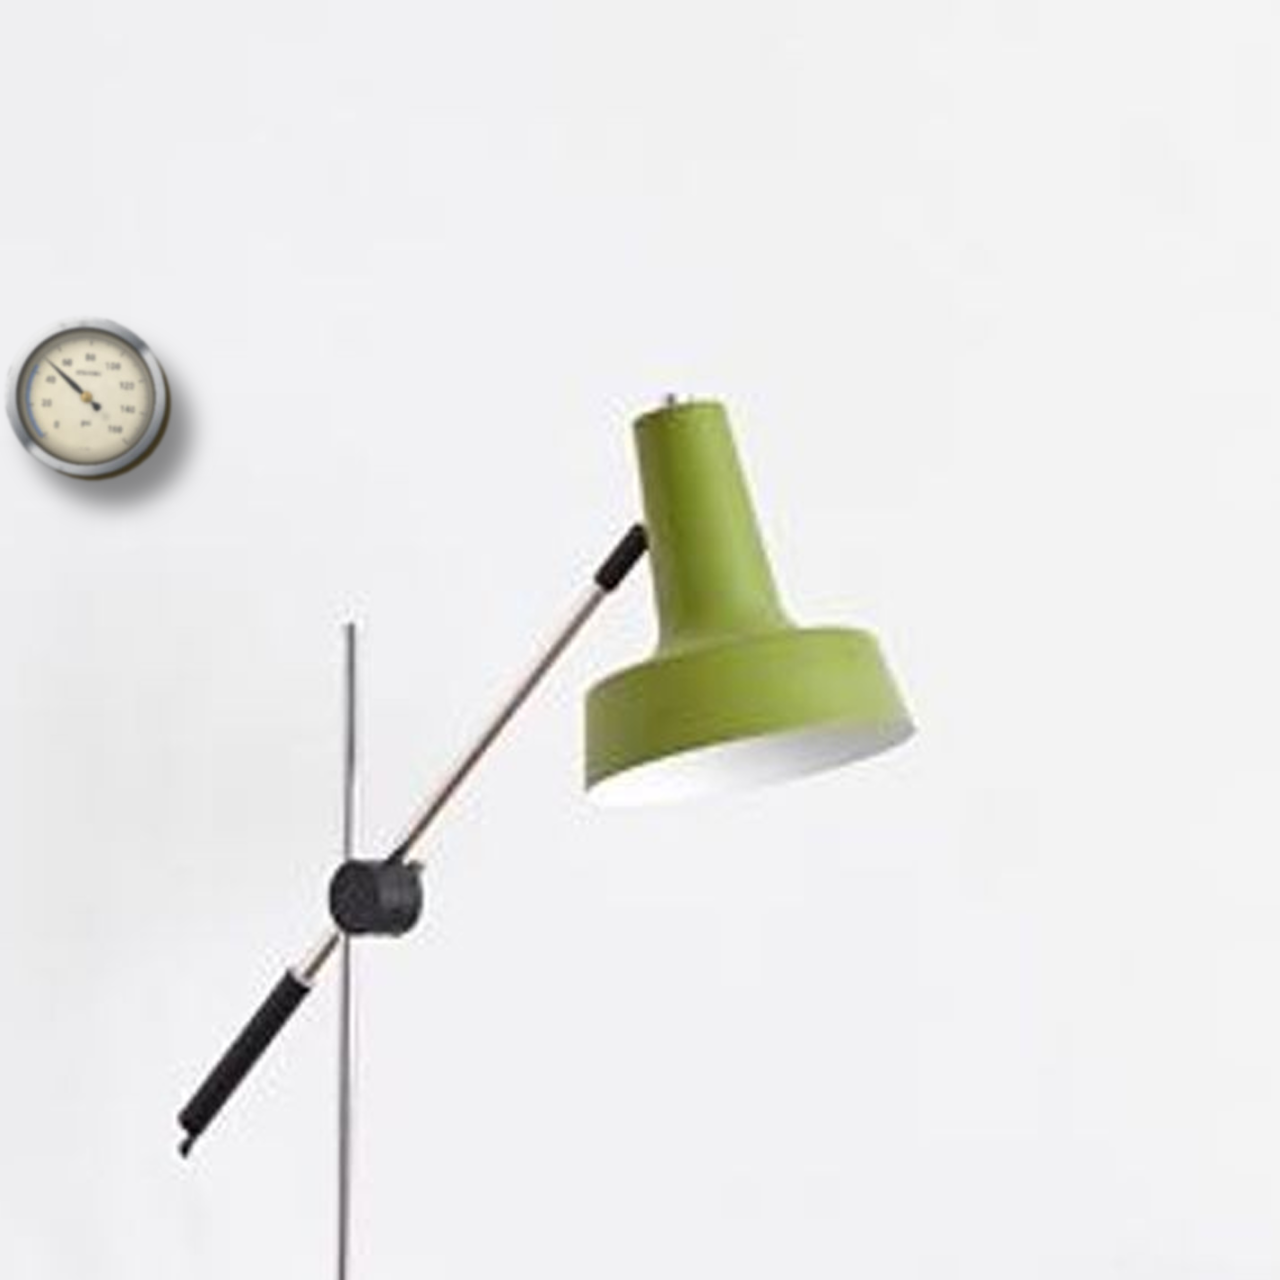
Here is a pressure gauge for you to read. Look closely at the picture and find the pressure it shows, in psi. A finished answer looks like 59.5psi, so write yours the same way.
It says 50psi
